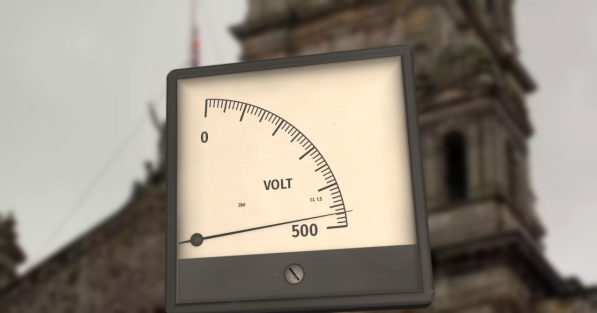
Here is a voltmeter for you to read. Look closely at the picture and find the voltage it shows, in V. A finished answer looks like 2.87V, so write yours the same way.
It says 470V
